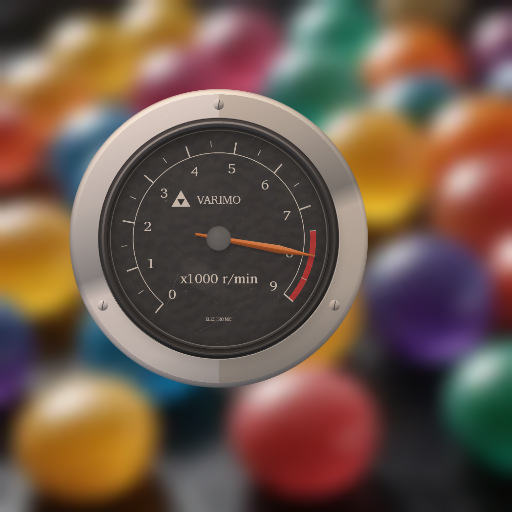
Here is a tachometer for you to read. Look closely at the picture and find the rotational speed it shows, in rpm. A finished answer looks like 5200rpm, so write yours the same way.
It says 8000rpm
